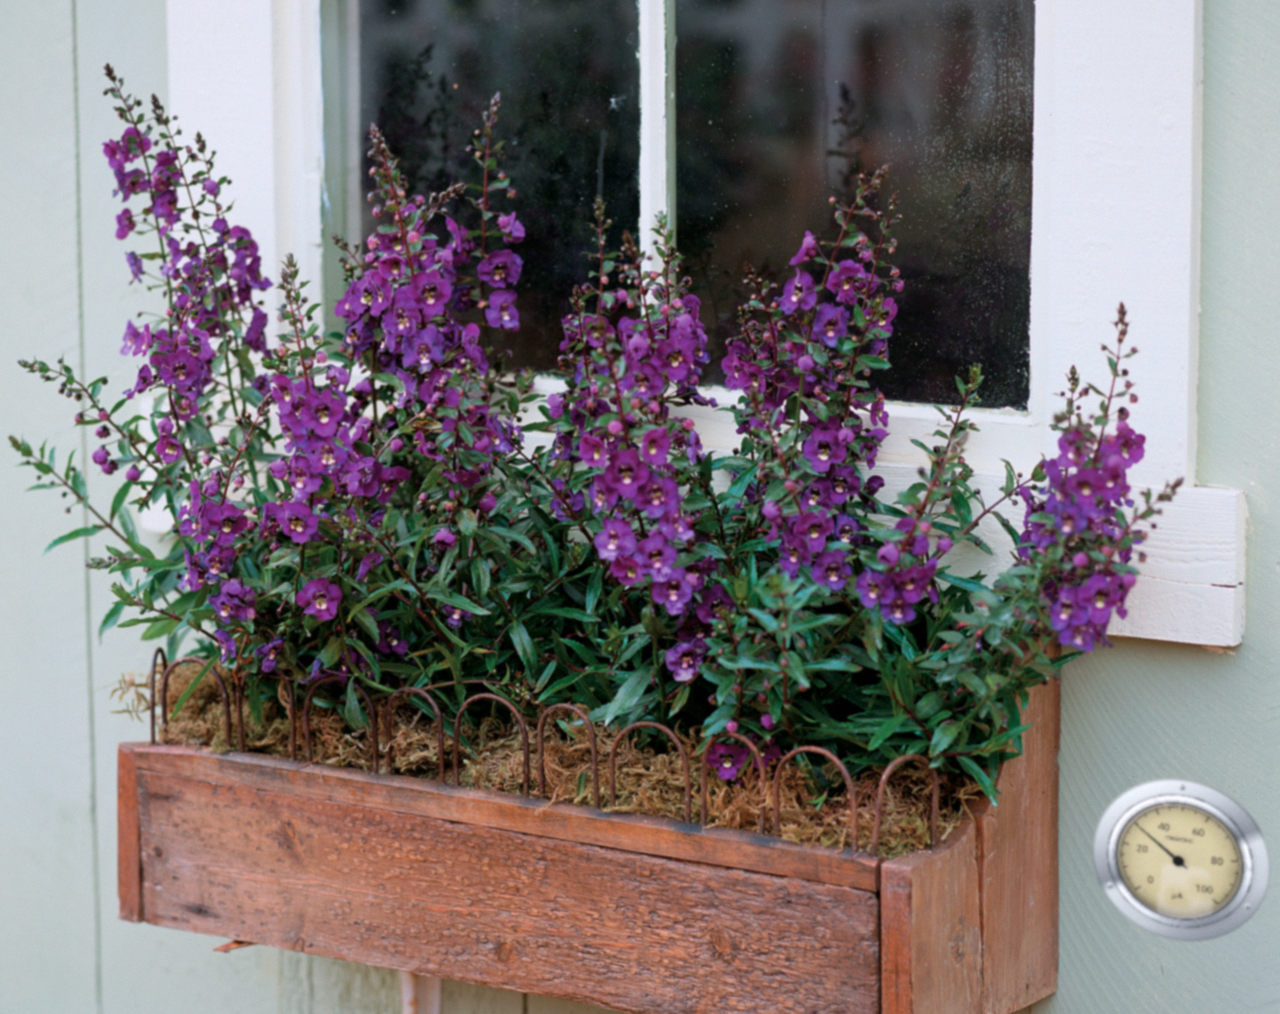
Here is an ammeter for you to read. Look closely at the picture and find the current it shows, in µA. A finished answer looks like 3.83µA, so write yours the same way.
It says 30µA
